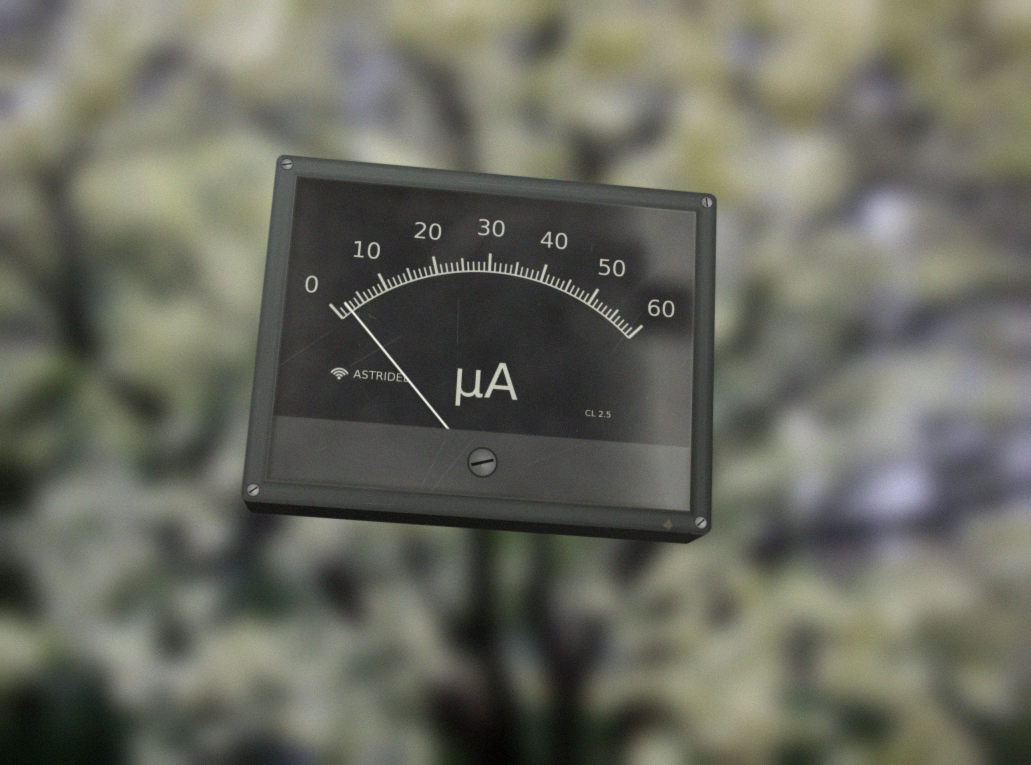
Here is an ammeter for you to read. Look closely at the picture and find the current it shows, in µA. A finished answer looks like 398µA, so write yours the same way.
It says 2µA
